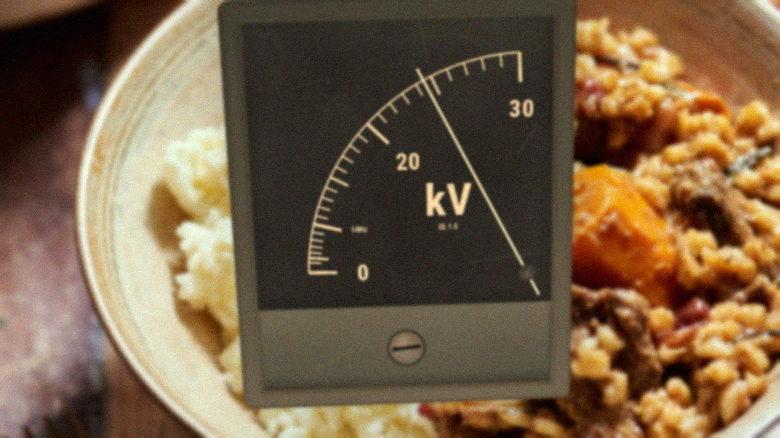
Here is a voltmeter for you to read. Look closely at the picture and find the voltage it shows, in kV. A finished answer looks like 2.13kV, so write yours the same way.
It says 24.5kV
